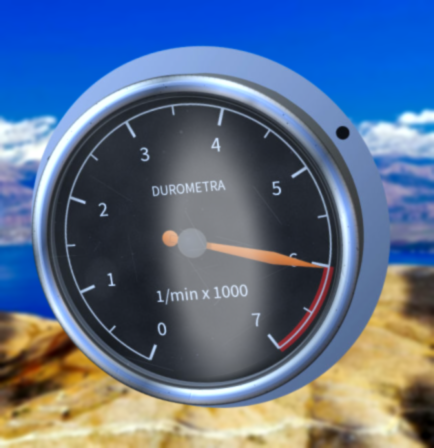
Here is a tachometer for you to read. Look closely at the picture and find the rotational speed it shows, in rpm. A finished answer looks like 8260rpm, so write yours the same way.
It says 6000rpm
